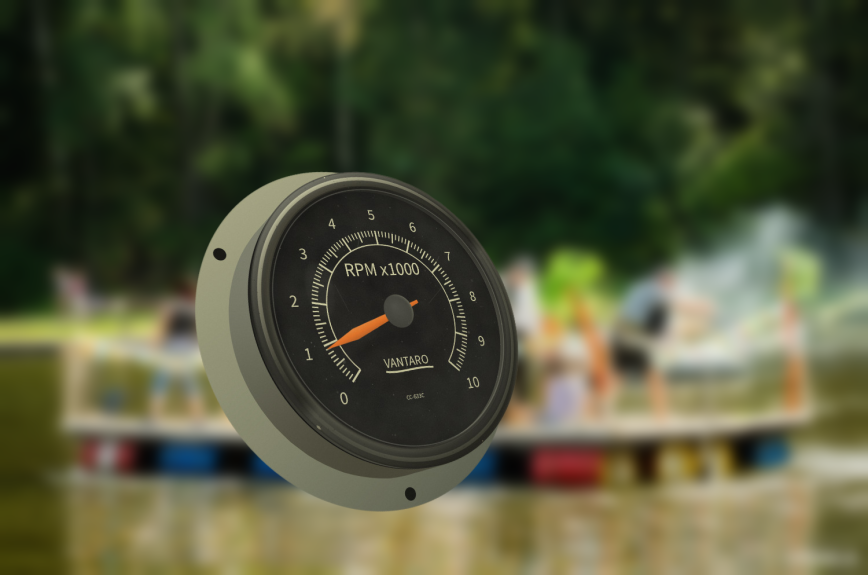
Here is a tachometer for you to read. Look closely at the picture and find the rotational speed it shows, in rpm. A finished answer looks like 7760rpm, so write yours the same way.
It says 900rpm
